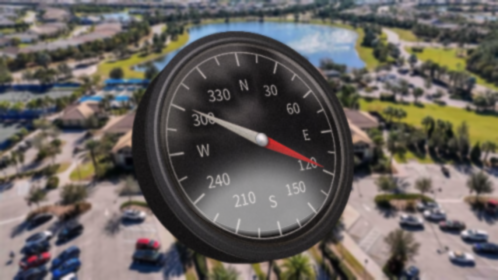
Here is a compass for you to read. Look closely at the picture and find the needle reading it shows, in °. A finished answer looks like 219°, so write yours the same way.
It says 120°
